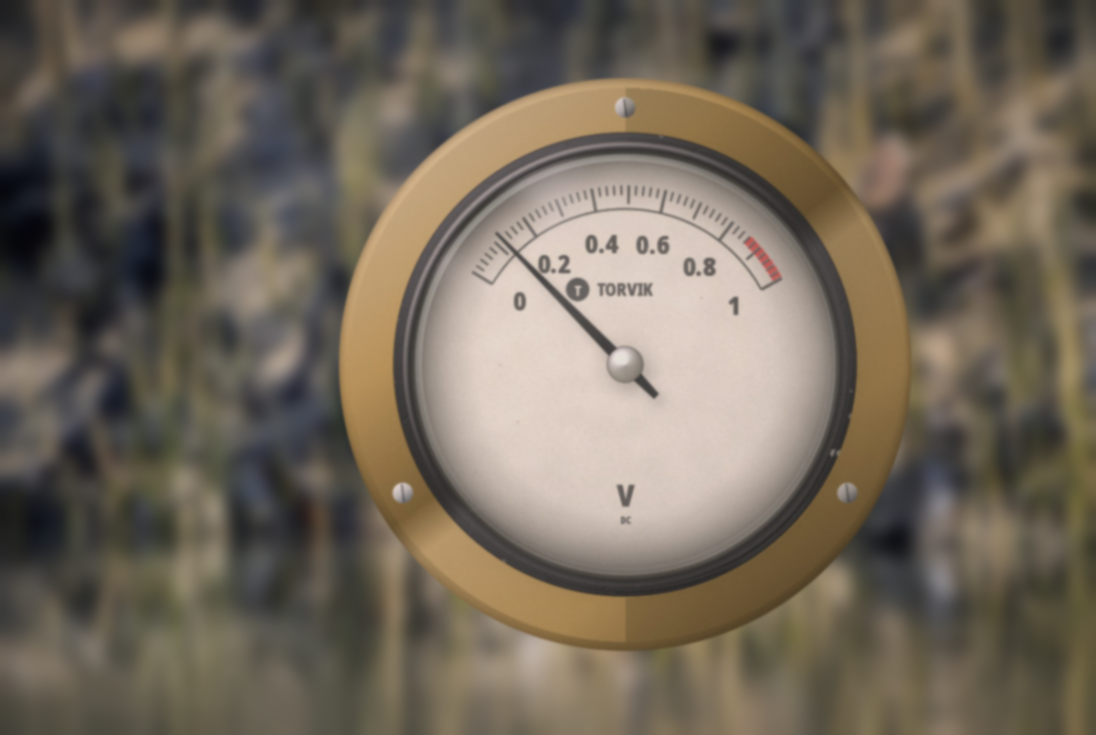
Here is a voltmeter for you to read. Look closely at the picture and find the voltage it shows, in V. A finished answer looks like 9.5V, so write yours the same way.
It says 0.12V
